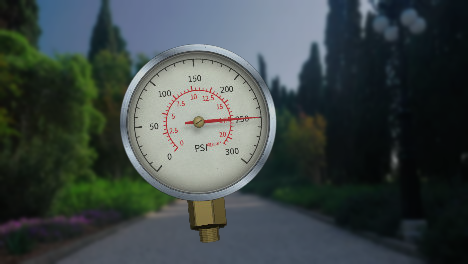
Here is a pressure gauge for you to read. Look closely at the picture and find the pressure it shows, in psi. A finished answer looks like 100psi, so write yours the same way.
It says 250psi
